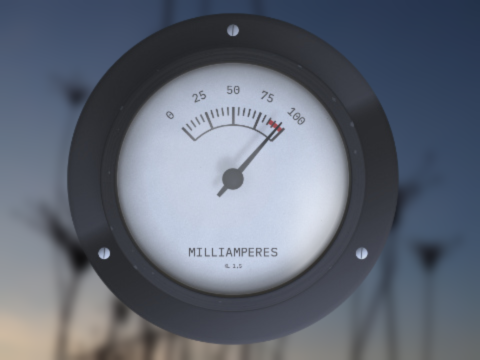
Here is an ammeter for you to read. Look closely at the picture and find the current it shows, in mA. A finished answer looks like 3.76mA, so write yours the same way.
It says 95mA
